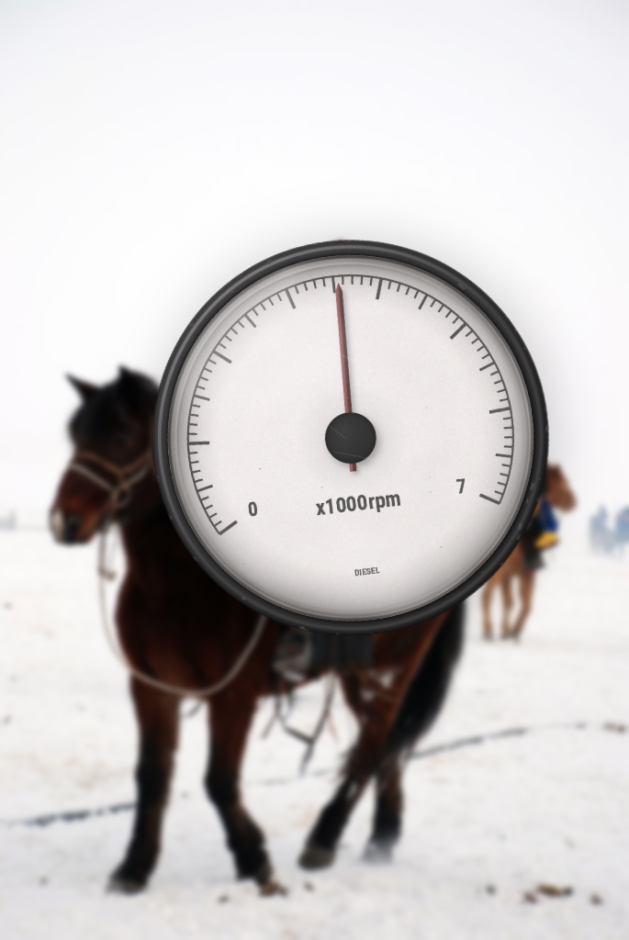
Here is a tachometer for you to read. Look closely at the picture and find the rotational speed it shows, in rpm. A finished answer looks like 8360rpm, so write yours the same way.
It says 3550rpm
